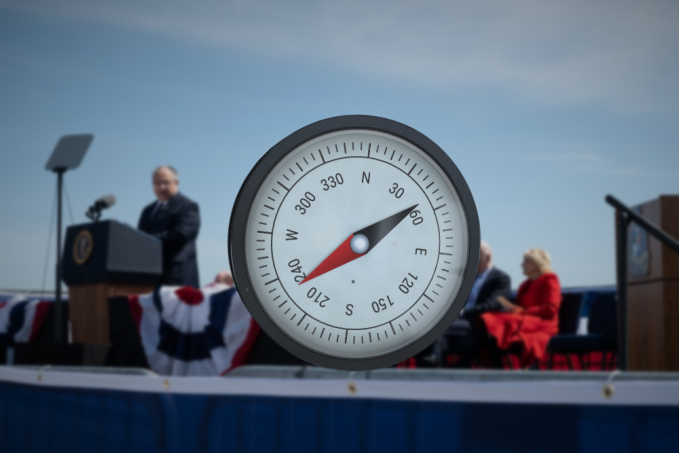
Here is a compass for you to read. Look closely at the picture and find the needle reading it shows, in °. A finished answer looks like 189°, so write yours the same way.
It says 230°
